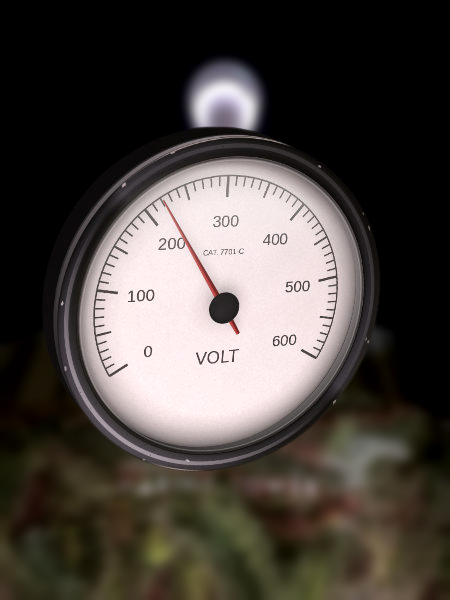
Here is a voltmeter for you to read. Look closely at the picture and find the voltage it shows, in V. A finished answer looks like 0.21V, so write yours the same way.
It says 220V
